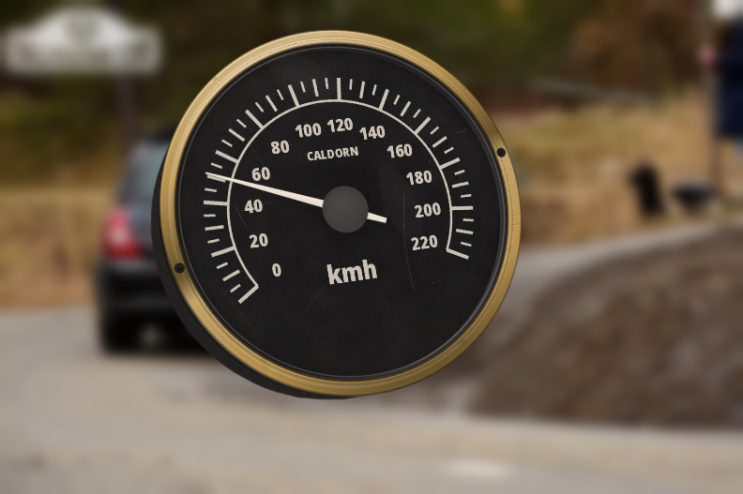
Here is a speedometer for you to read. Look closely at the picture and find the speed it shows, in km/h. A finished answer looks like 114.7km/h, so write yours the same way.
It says 50km/h
